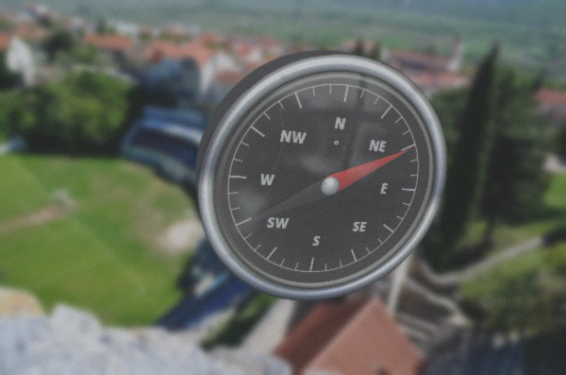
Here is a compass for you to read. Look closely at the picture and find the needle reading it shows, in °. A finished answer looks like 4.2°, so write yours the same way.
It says 60°
